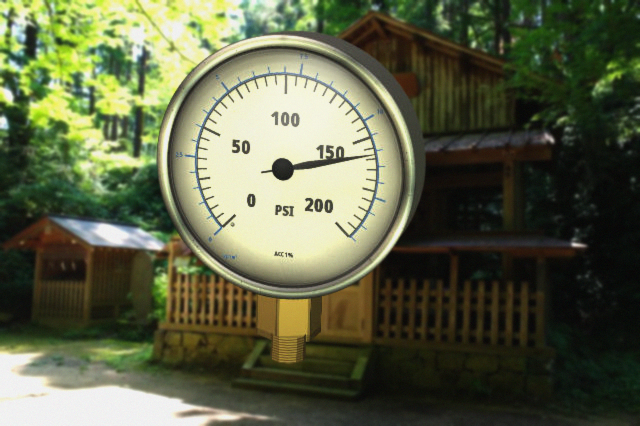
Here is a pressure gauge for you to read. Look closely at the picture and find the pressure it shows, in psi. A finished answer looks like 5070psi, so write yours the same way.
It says 157.5psi
